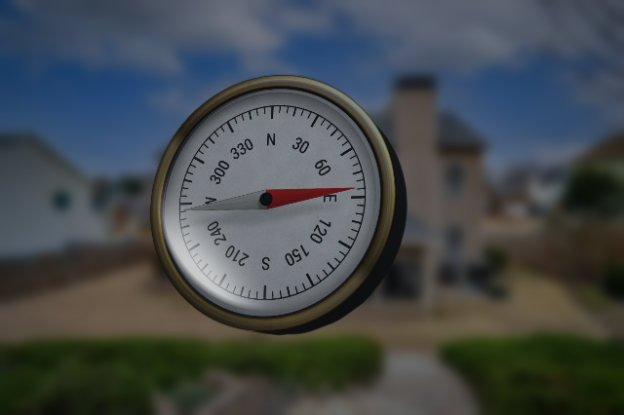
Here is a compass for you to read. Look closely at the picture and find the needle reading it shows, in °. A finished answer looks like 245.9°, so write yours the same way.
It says 85°
